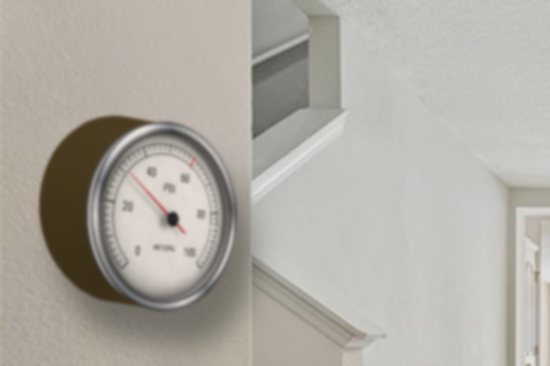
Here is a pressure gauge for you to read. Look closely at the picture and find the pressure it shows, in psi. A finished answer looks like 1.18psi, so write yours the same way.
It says 30psi
